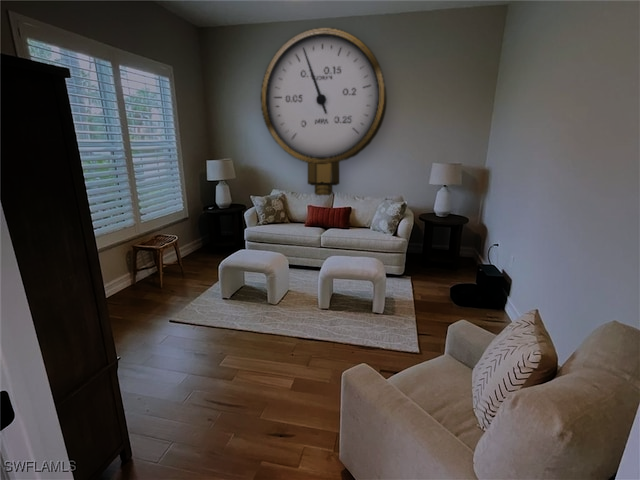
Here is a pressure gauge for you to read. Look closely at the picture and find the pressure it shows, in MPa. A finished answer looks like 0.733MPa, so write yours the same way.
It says 0.11MPa
